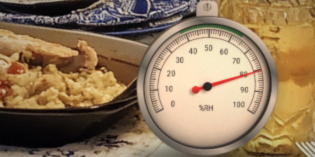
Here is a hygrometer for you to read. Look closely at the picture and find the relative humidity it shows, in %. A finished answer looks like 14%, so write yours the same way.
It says 80%
